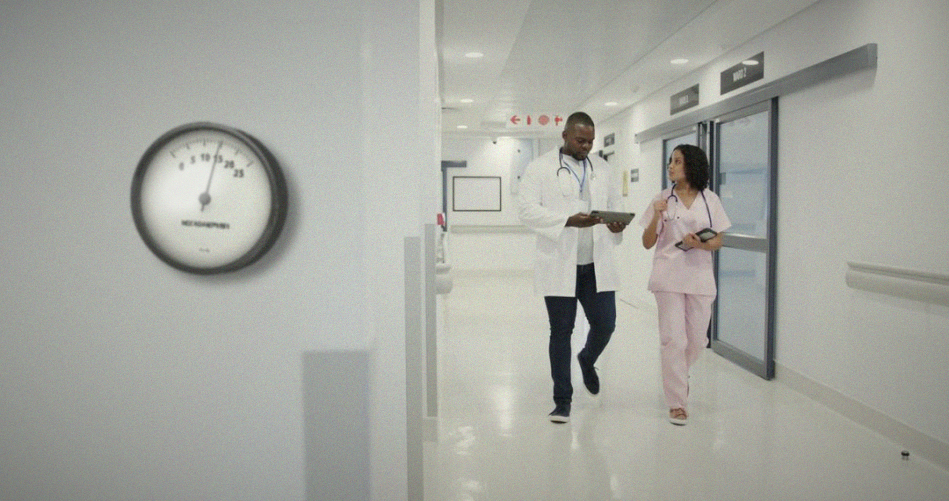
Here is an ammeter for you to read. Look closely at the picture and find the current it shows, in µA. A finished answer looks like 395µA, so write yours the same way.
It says 15µA
